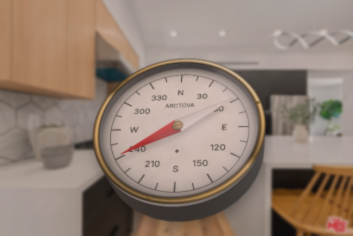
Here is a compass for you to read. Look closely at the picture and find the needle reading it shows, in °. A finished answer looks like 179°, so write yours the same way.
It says 240°
